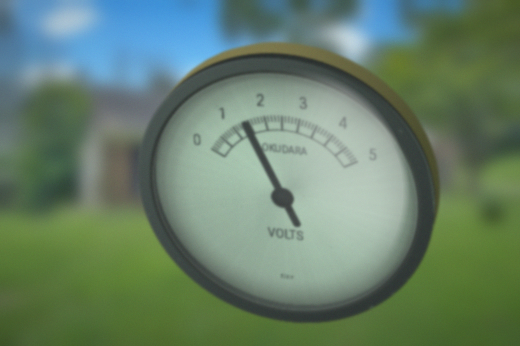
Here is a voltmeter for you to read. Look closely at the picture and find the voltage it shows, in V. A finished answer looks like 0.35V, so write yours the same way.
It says 1.5V
